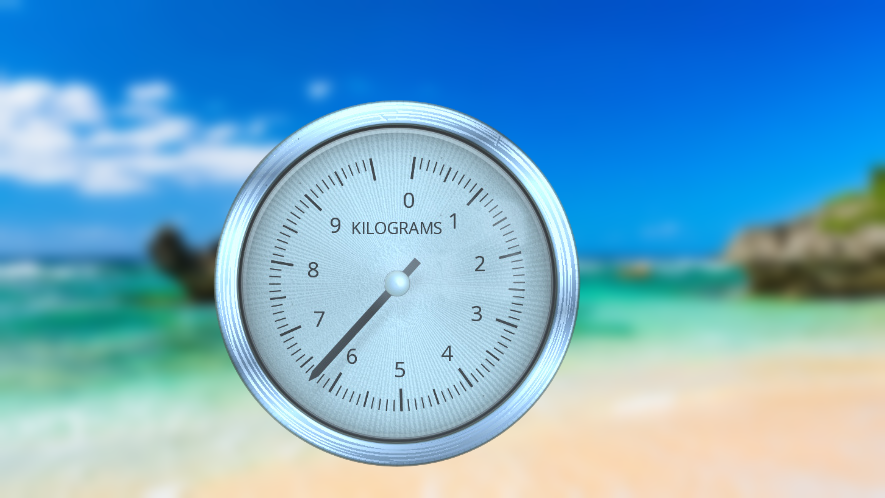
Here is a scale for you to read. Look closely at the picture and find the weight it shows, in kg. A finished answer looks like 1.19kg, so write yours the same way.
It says 6.3kg
